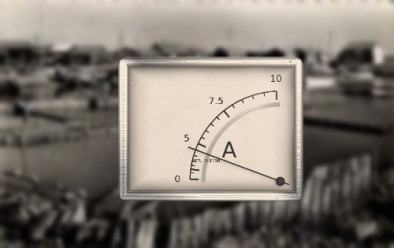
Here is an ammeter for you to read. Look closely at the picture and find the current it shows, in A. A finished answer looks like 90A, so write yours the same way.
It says 4.5A
